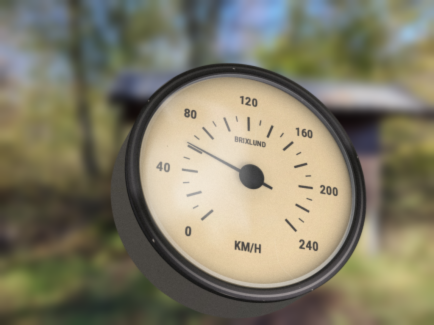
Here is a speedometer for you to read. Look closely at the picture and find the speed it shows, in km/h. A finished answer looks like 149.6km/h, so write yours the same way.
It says 60km/h
